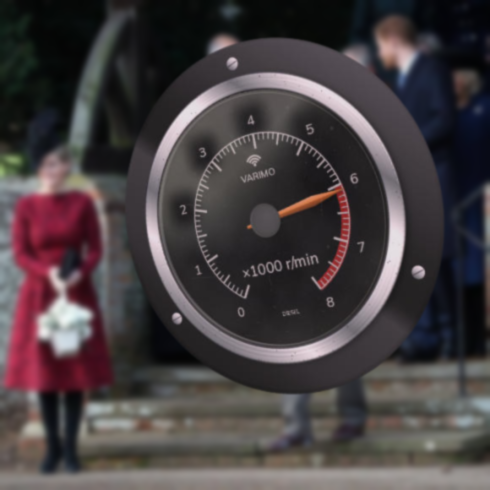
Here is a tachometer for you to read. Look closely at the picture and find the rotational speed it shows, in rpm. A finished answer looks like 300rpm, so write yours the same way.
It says 6100rpm
